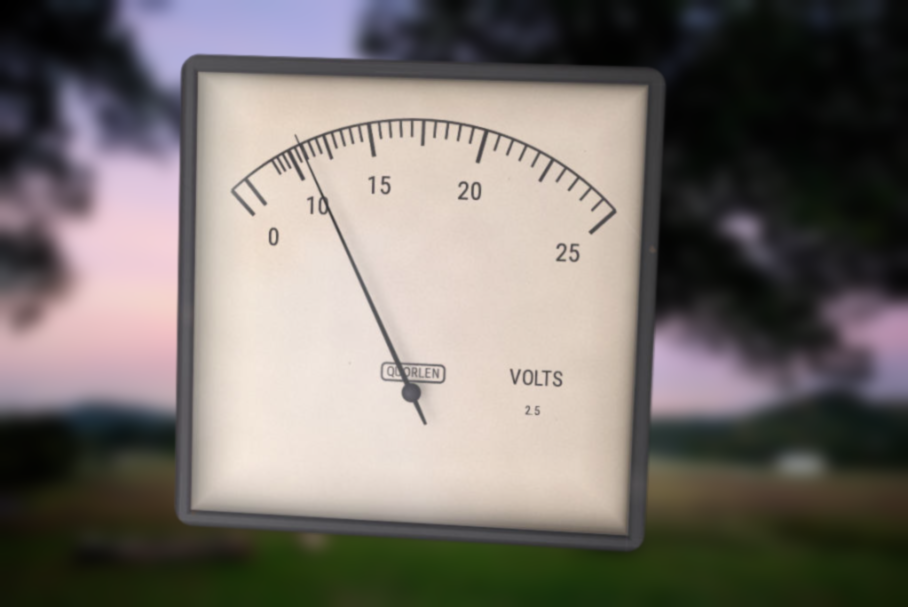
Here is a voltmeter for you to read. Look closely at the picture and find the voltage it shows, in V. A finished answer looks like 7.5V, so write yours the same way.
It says 11V
